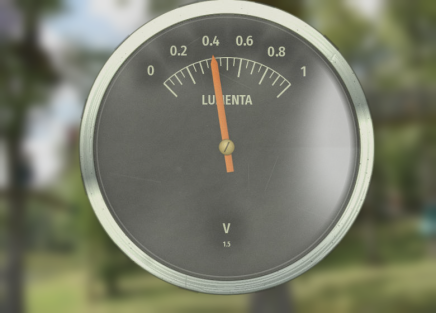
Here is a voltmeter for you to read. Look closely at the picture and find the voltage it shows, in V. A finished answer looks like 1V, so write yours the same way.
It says 0.4V
